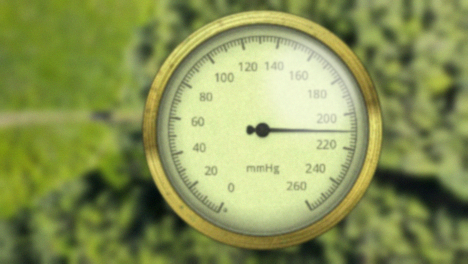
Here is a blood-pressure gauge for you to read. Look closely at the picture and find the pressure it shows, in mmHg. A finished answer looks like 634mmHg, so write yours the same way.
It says 210mmHg
